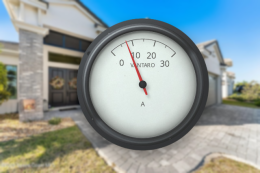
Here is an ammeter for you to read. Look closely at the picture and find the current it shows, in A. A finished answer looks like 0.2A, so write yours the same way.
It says 7.5A
